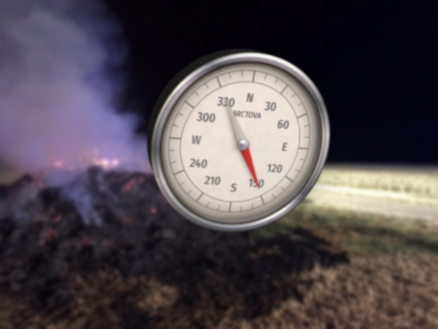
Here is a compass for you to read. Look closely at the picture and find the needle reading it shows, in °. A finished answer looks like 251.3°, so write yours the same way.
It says 150°
